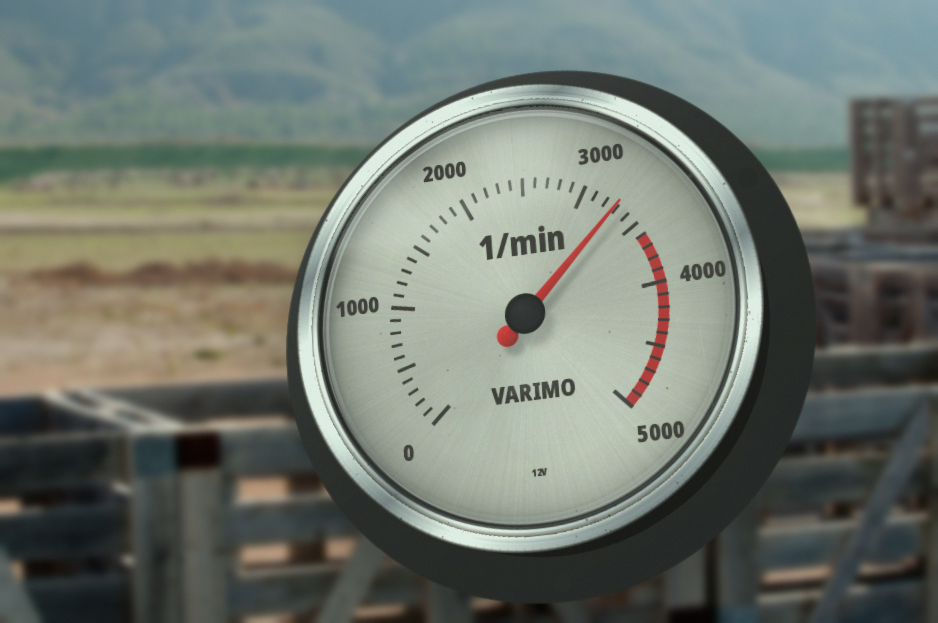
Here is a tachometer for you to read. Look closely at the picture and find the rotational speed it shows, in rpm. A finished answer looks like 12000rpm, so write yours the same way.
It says 3300rpm
